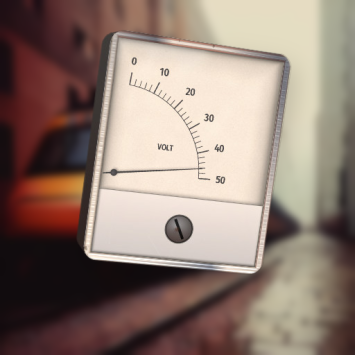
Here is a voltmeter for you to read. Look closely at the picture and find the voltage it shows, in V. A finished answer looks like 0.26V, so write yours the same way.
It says 46V
